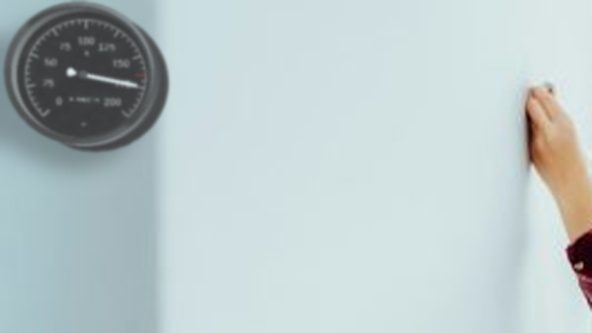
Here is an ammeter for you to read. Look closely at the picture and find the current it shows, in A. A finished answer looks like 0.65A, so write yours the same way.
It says 175A
